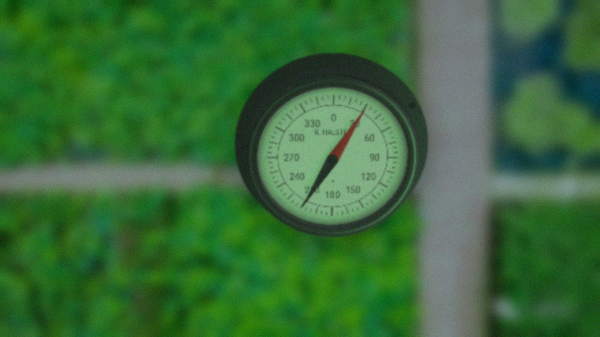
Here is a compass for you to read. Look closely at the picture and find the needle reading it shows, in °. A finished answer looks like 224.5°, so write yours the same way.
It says 30°
